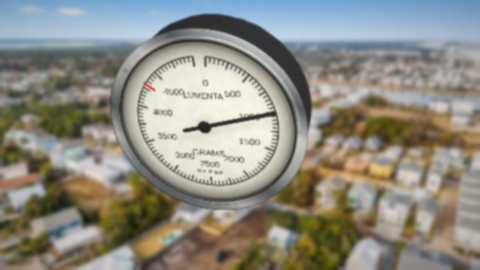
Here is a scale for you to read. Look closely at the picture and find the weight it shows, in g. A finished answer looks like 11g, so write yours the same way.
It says 1000g
